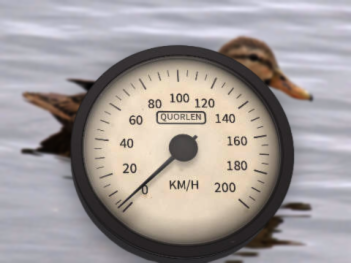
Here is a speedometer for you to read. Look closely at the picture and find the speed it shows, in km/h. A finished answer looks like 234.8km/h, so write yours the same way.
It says 2.5km/h
